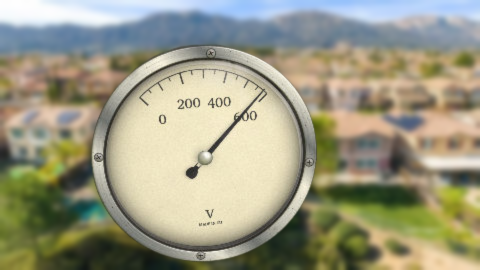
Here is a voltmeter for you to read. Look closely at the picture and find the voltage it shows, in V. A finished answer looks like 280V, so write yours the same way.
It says 575V
